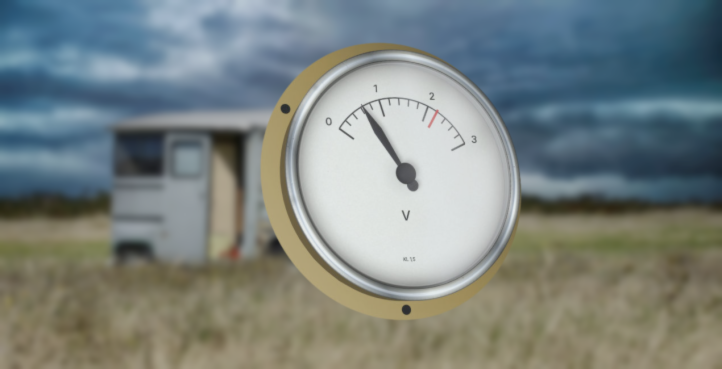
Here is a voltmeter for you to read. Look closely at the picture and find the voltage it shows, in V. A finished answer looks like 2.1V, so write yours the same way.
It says 0.6V
